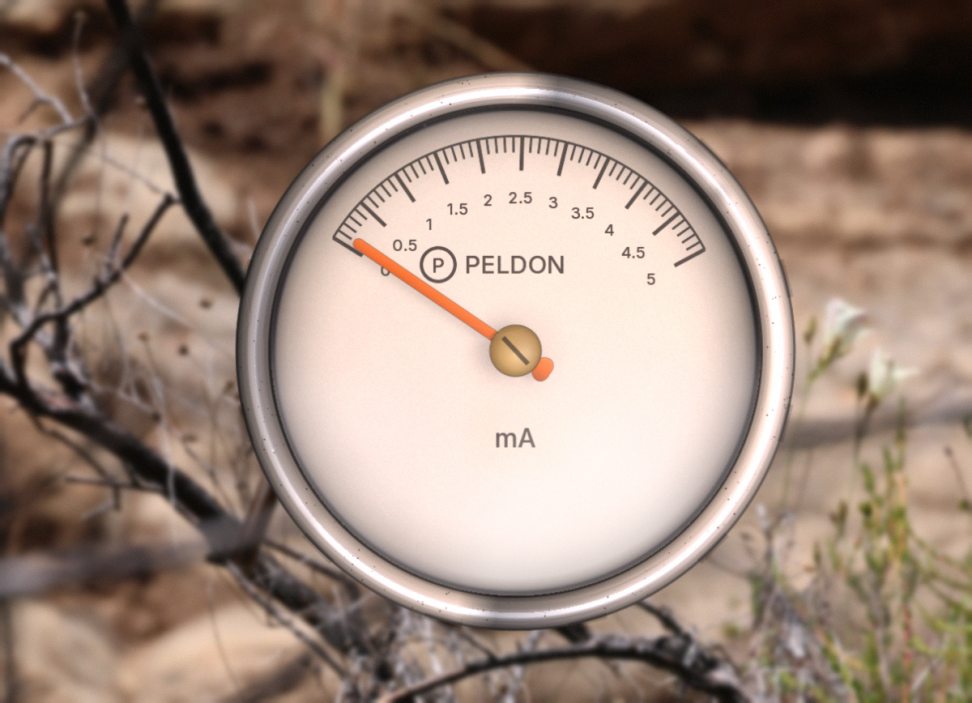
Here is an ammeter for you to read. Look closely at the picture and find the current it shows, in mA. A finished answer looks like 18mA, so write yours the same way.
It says 0.1mA
